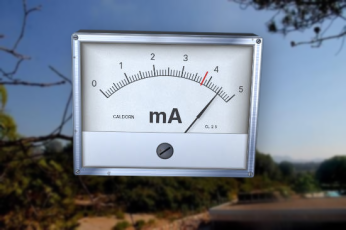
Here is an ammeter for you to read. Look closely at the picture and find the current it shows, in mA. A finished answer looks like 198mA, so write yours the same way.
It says 4.5mA
